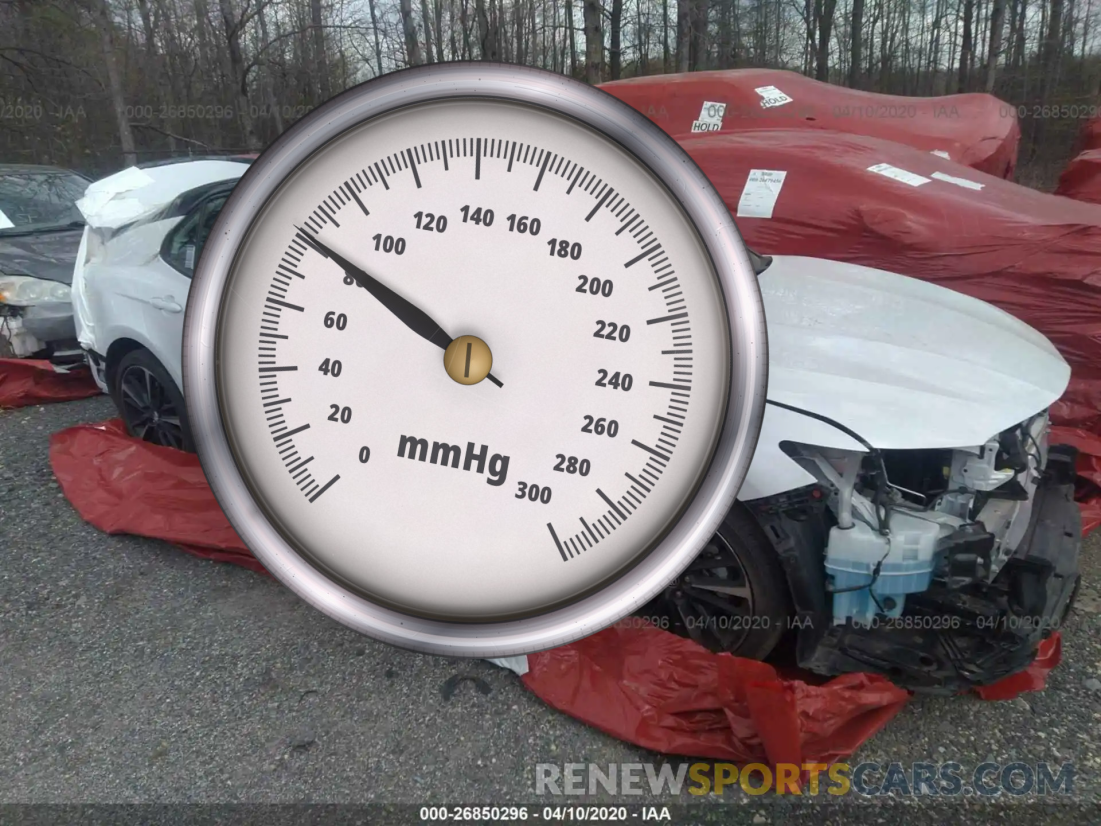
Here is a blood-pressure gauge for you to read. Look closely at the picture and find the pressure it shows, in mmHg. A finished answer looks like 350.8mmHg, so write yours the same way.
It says 82mmHg
